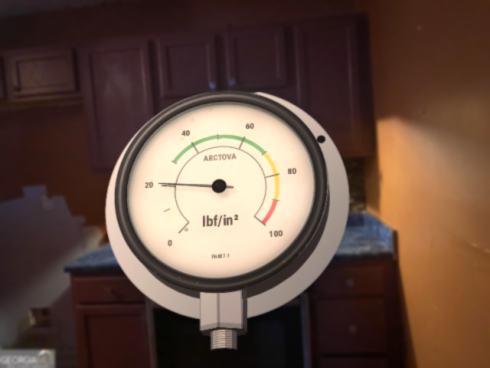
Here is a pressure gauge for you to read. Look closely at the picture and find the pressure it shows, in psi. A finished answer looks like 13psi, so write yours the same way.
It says 20psi
